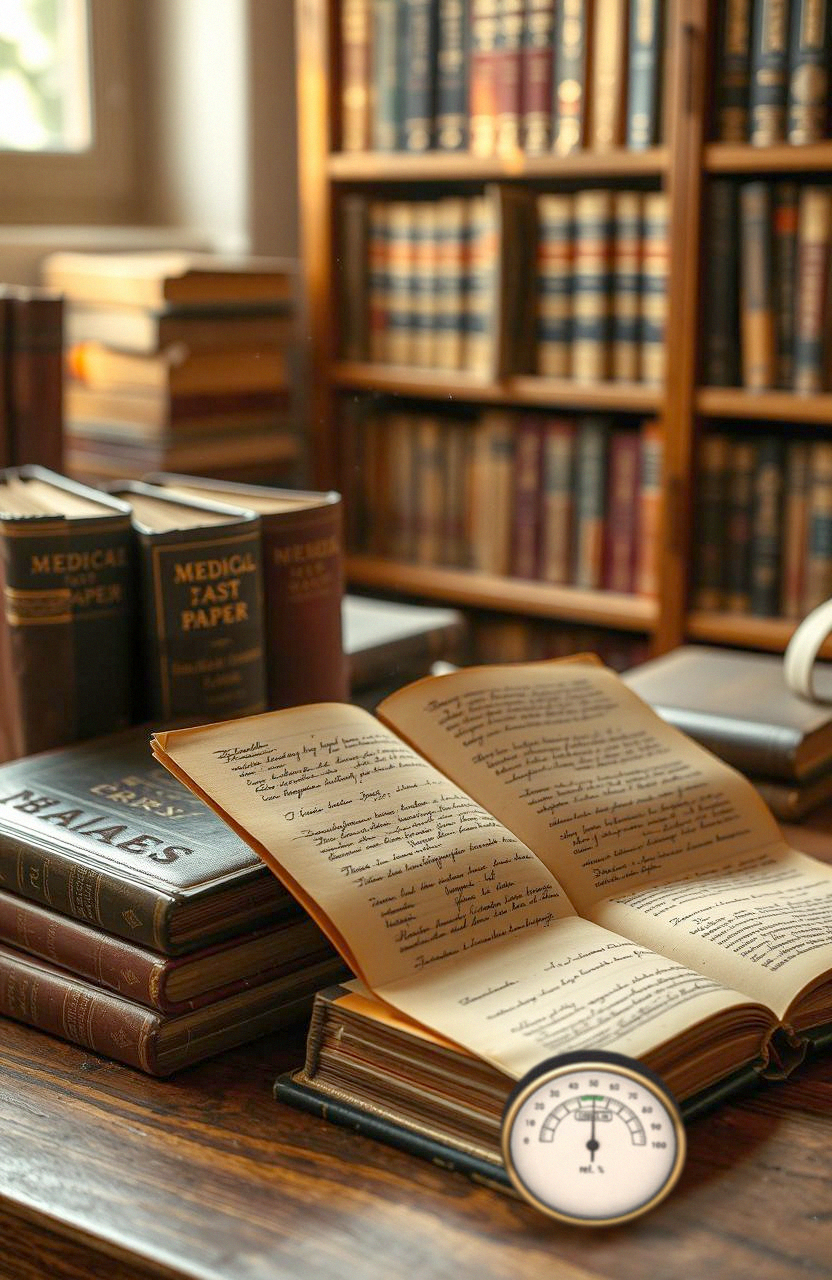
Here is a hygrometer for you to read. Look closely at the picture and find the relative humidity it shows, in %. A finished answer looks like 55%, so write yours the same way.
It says 50%
